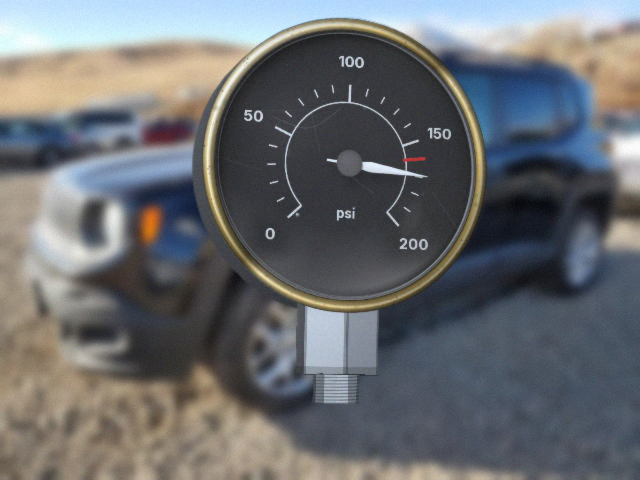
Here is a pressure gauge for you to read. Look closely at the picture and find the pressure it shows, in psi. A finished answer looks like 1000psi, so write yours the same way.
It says 170psi
